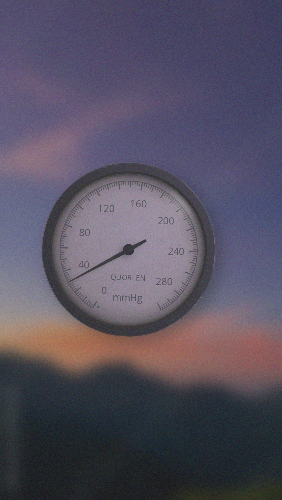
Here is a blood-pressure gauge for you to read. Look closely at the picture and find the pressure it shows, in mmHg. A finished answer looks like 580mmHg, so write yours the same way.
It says 30mmHg
